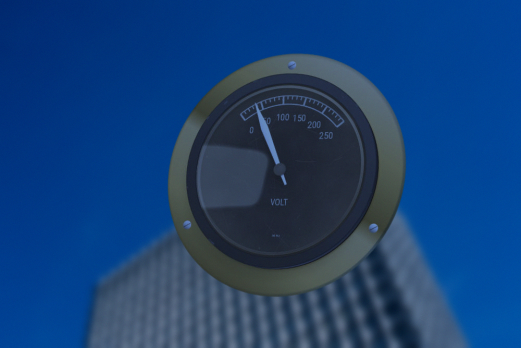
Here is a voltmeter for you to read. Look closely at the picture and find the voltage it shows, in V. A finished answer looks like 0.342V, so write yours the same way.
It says 40V
